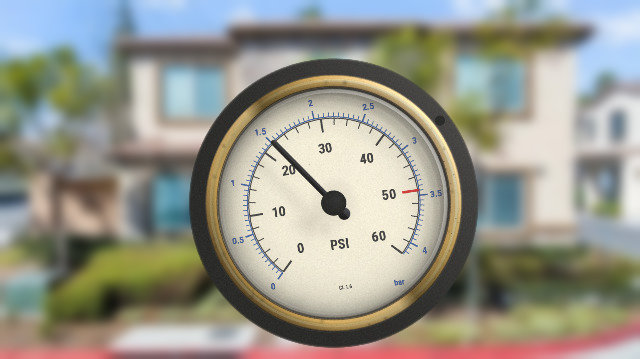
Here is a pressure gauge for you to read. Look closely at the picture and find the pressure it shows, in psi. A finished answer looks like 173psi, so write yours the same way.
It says 22psi
